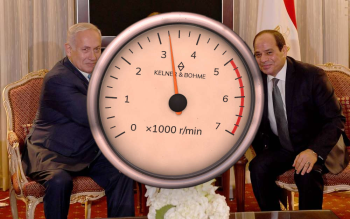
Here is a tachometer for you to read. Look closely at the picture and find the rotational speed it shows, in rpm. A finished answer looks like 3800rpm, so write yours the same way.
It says 3250rpm
